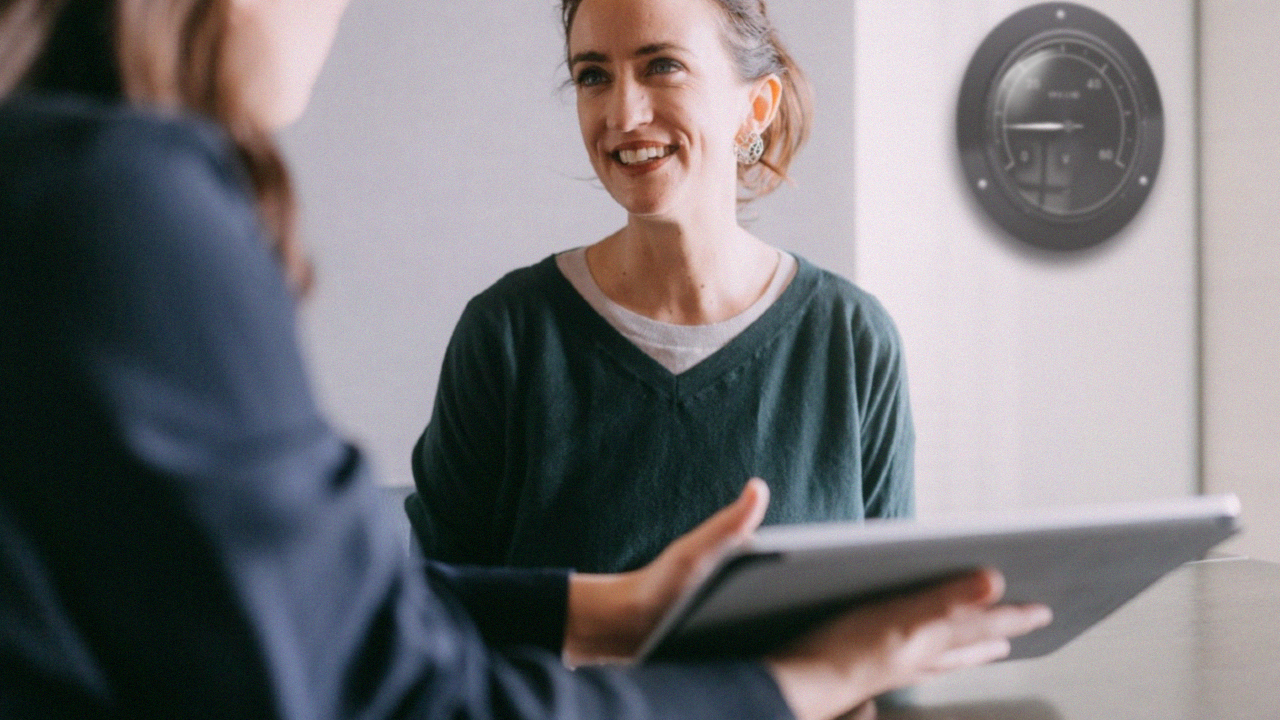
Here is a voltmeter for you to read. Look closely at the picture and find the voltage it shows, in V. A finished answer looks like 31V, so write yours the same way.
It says 7.5V
